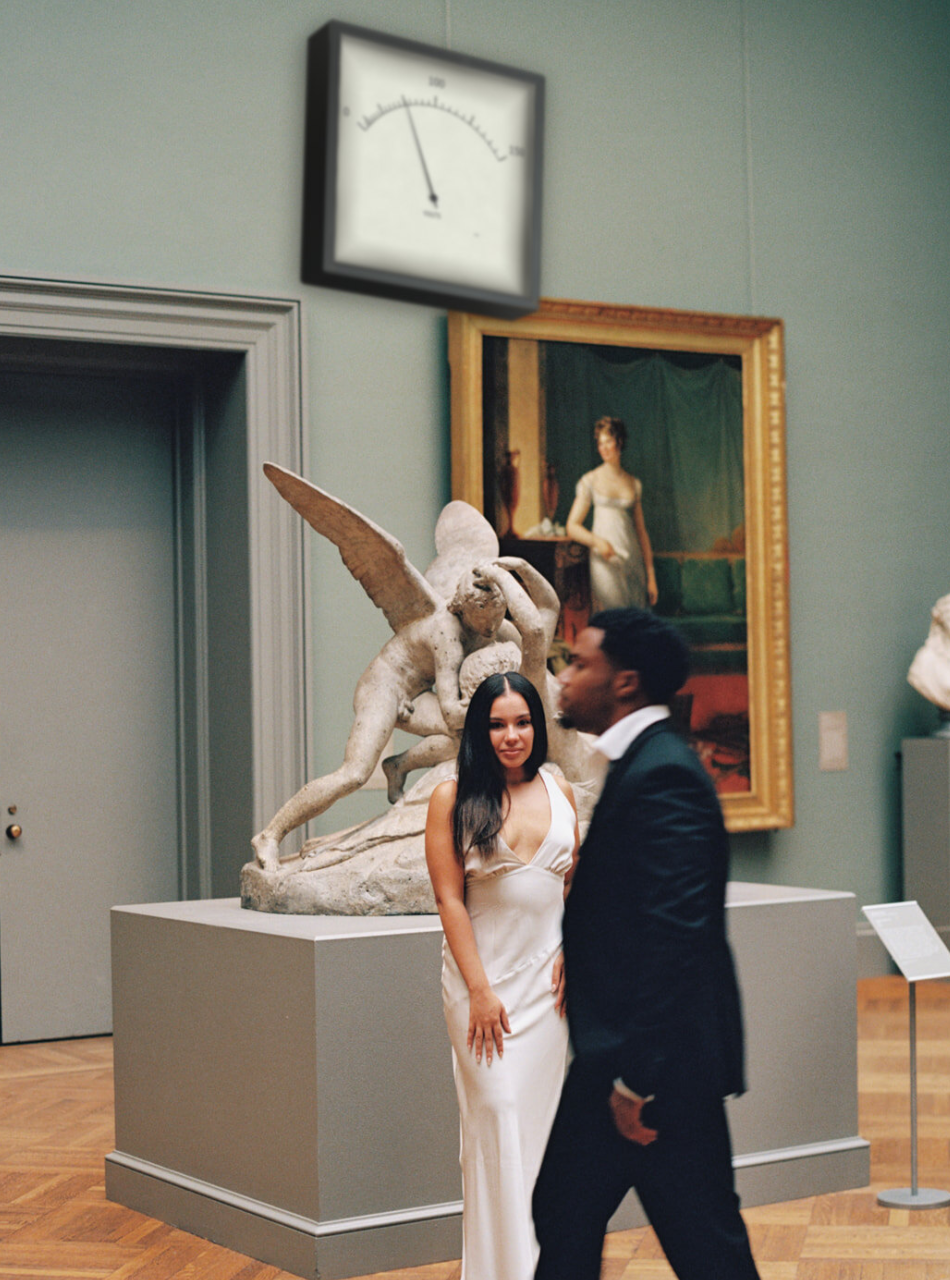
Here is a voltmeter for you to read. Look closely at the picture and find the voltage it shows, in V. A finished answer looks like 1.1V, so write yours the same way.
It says 75V
